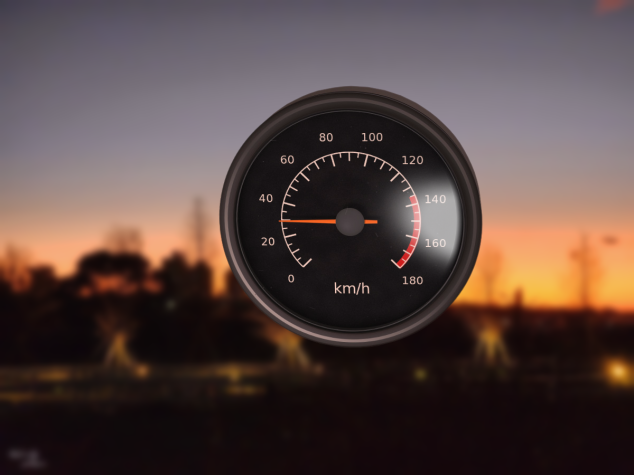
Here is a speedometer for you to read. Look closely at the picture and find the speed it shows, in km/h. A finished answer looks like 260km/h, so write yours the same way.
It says 30km/h
